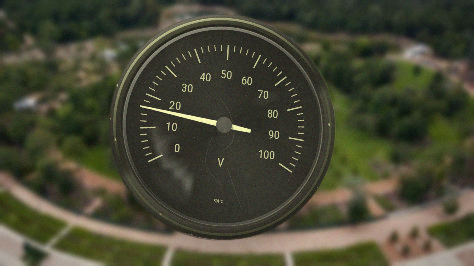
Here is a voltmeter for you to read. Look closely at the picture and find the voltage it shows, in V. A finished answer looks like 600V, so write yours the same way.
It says 16V
